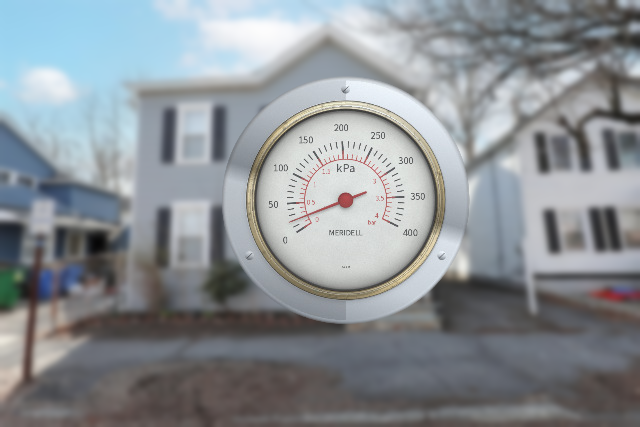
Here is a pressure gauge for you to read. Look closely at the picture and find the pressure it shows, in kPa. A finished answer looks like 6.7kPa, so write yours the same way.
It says 20kPa
